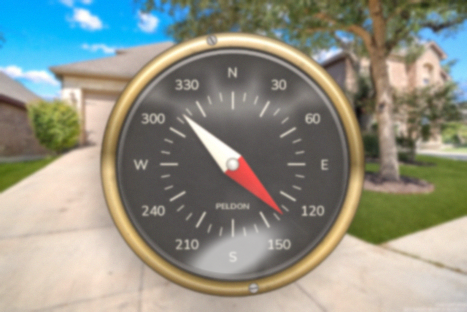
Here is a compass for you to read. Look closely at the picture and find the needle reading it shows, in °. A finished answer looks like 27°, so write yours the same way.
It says 135°
